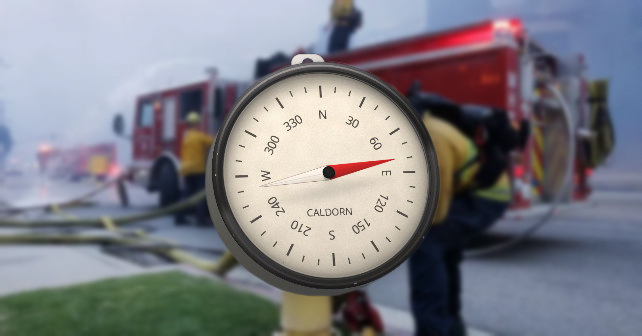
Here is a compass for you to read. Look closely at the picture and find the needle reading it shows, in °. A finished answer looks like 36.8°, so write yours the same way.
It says 80°
